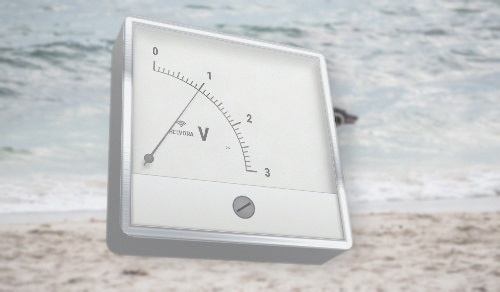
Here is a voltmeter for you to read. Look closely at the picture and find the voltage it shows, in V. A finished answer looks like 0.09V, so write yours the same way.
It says 1V
